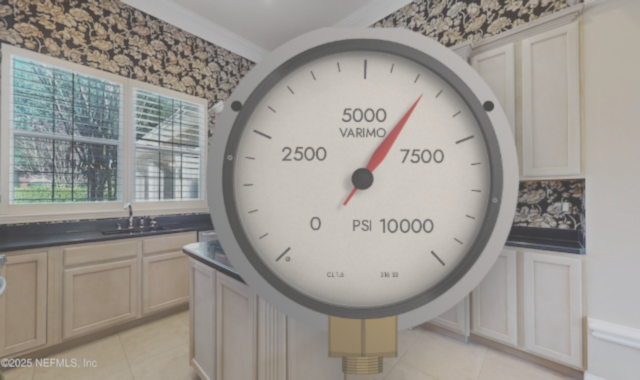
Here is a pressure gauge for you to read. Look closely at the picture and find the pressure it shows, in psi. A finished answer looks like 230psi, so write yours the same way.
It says 6250psi
